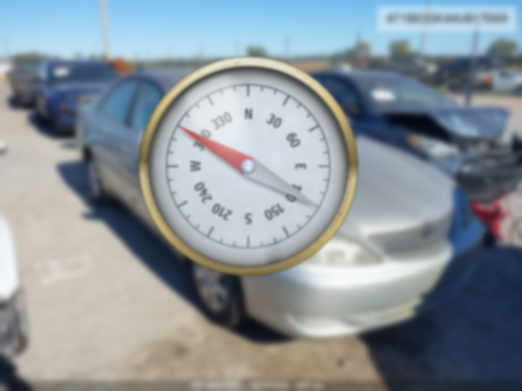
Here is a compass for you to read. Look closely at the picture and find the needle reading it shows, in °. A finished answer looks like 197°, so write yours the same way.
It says 300°
